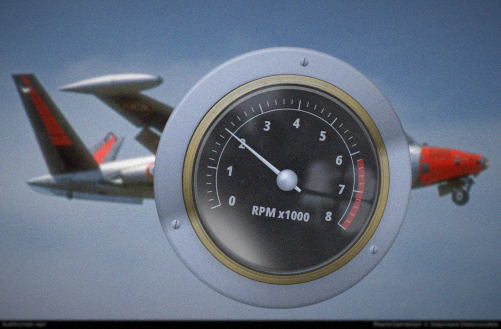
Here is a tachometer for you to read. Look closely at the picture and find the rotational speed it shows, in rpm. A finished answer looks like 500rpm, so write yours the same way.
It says 2000rpm
